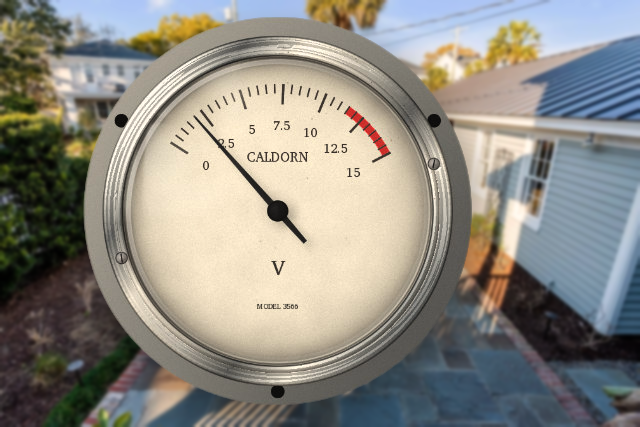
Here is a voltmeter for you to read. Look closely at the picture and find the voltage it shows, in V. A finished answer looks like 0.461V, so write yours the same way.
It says 2V
